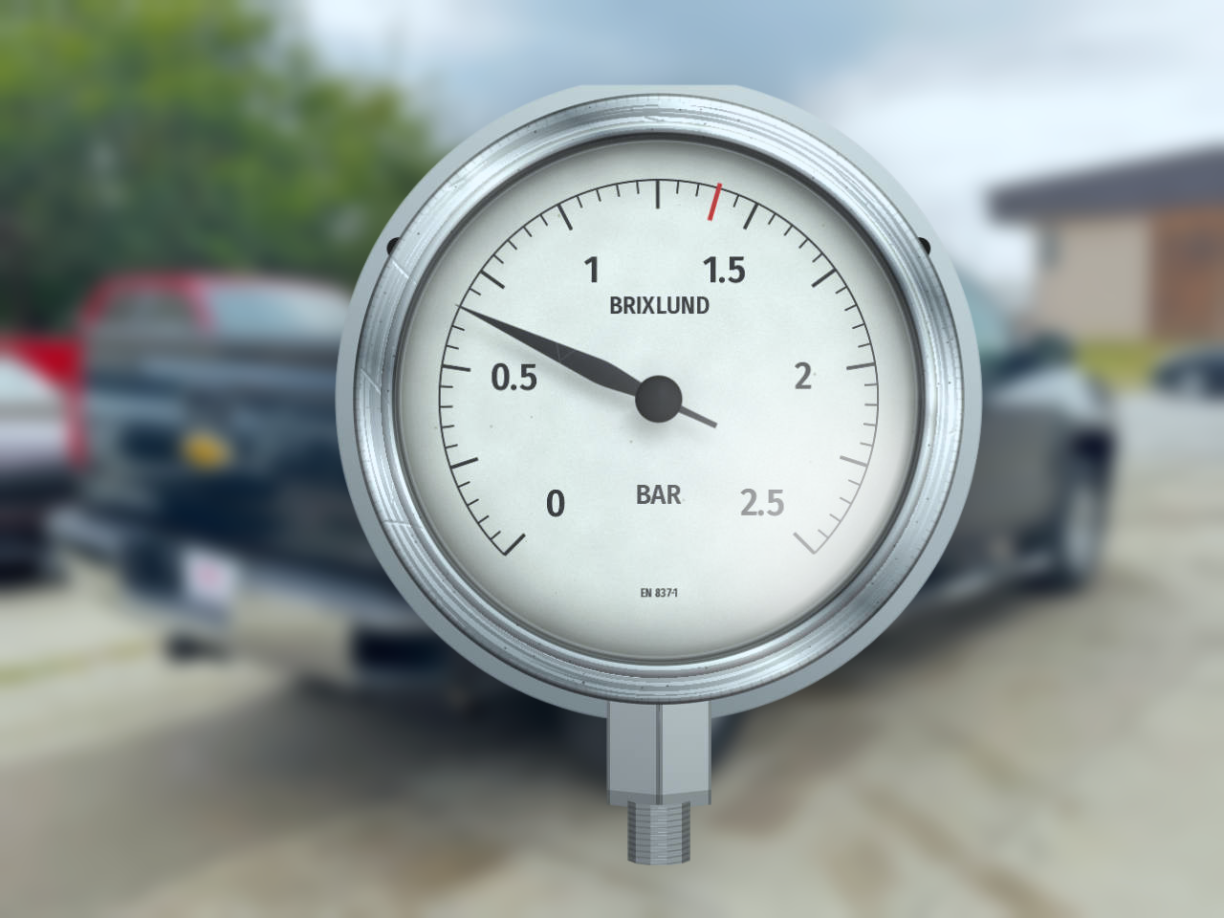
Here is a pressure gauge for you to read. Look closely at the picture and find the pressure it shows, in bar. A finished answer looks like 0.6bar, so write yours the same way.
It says 0.65bar
